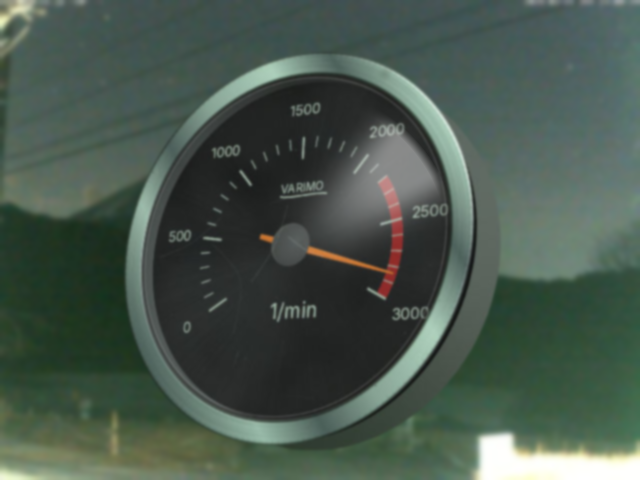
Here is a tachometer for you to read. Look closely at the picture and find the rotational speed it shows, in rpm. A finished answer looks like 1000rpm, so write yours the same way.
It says 2850rpm
